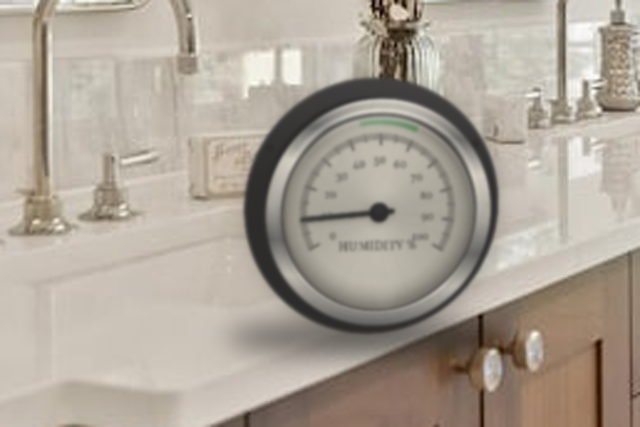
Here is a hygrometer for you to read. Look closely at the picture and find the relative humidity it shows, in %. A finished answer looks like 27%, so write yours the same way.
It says 10%
